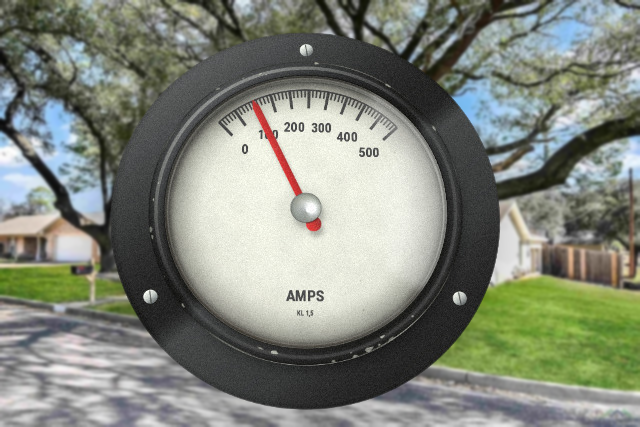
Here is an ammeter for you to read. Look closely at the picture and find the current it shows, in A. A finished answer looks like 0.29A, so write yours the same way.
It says 100A
